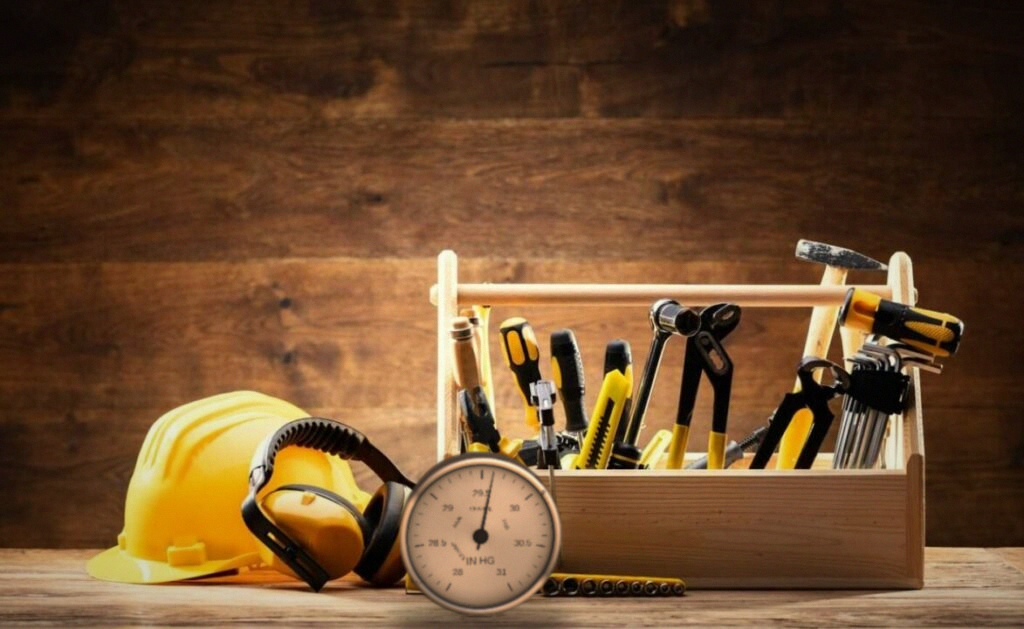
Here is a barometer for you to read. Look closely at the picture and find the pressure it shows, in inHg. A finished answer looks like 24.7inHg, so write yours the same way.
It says 29.6inHg
